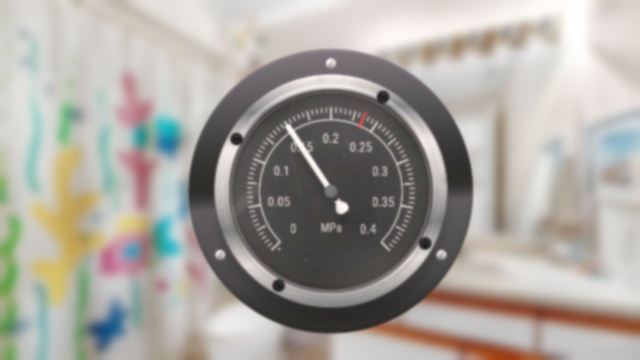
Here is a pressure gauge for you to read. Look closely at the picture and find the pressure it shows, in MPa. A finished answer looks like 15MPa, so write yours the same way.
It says 0.15MPa
